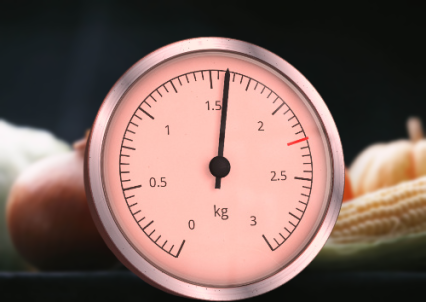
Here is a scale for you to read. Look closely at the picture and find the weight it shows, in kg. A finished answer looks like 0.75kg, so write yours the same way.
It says 1.6kg
